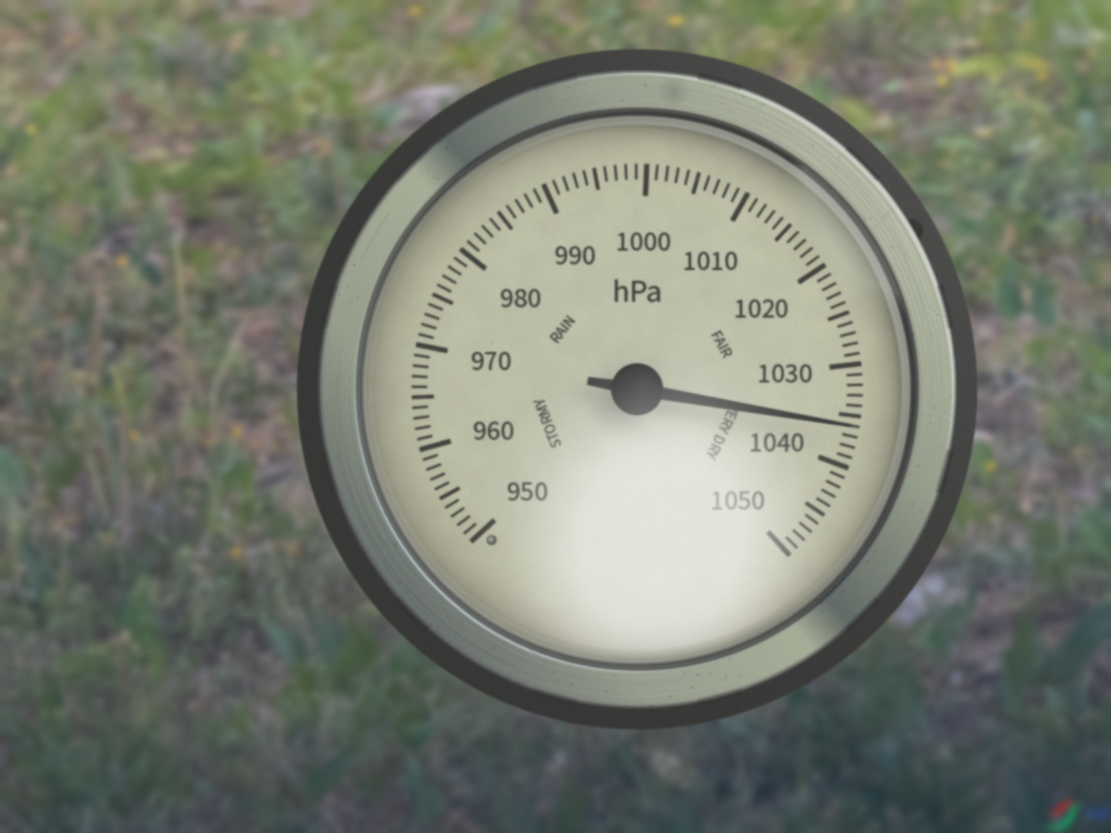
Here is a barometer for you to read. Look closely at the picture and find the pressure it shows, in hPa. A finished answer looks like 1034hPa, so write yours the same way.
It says 1036hPa
